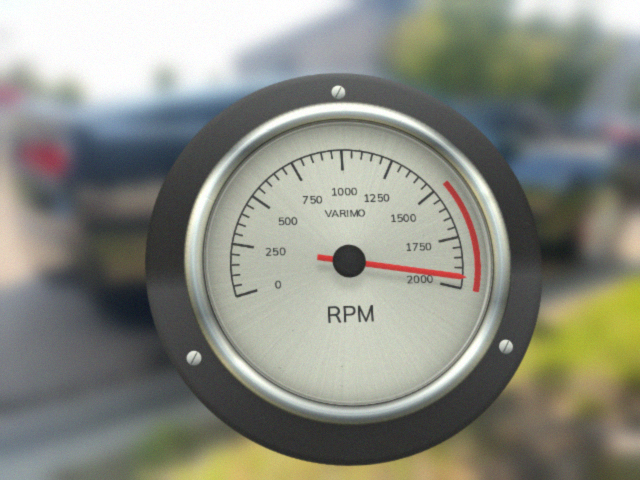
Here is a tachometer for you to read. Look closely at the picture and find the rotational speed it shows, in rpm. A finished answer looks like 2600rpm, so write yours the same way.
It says 1950rpm
